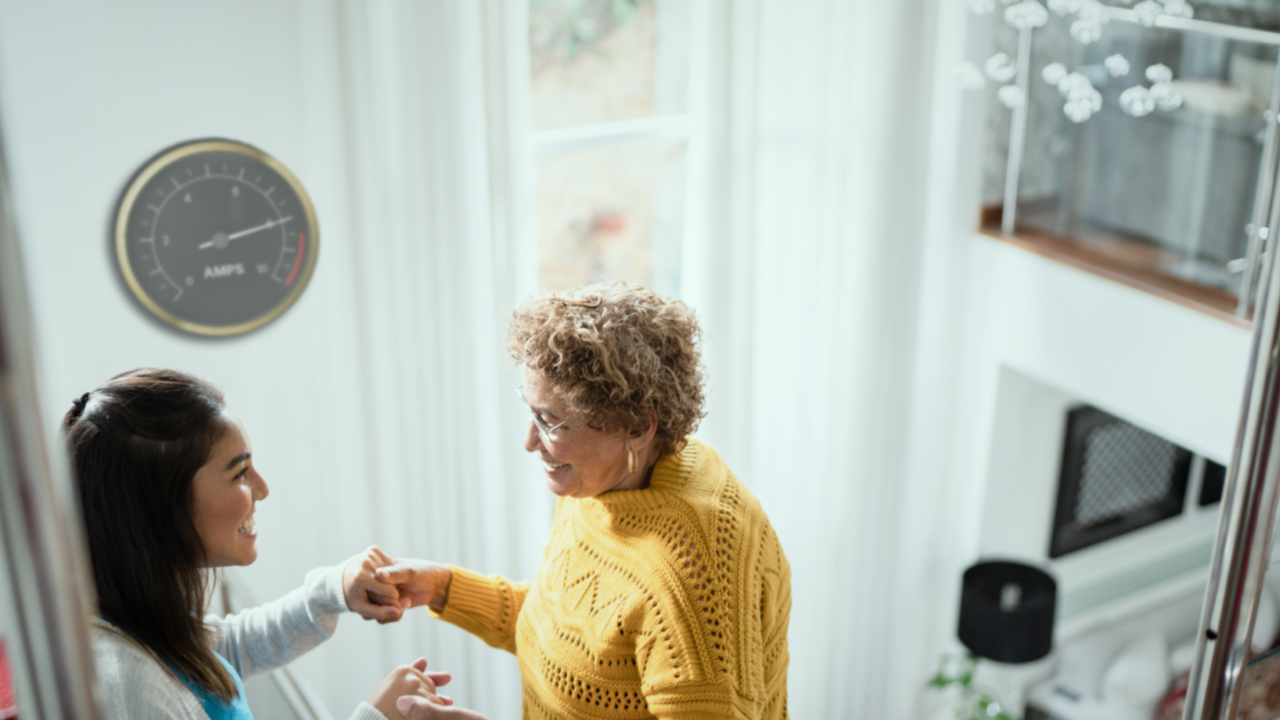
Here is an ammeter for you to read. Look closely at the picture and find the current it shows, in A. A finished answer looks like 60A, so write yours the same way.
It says 8A
